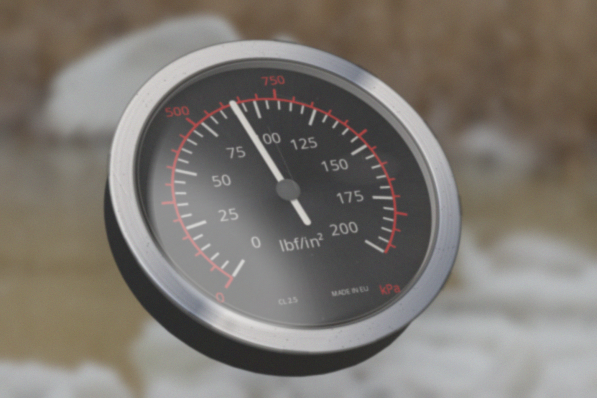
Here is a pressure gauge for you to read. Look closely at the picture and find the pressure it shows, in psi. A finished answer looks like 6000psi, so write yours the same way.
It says 90psi
